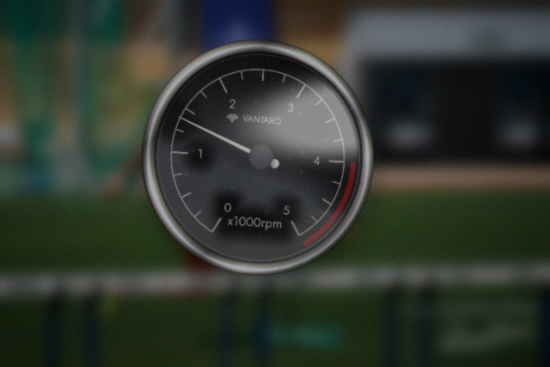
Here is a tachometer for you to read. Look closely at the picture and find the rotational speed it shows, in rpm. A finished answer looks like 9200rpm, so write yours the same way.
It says 1375rpm
